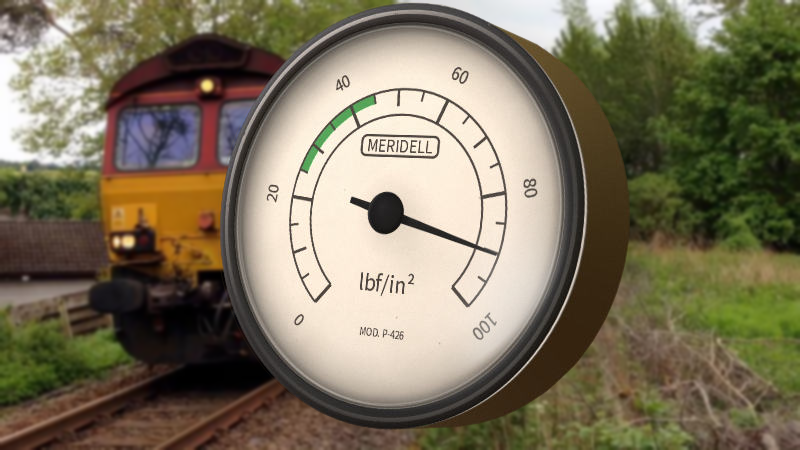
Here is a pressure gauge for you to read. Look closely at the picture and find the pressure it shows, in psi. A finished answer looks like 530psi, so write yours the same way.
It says 90psi
